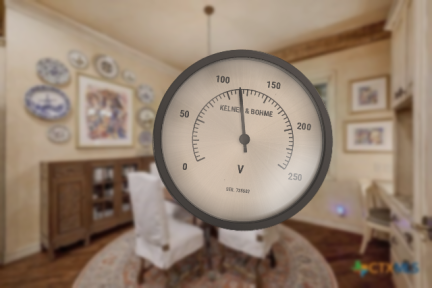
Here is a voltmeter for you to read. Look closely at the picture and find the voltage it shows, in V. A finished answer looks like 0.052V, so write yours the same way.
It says 115V
